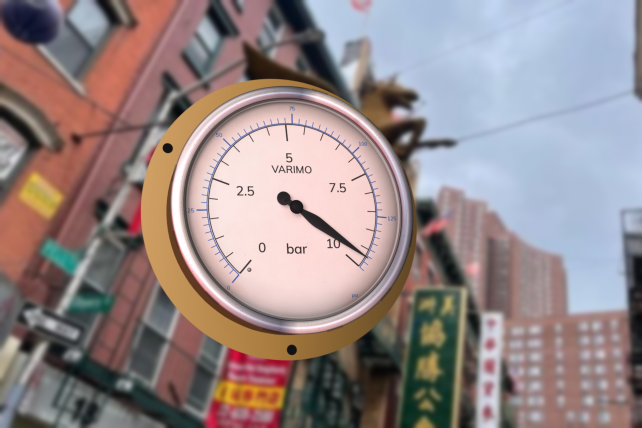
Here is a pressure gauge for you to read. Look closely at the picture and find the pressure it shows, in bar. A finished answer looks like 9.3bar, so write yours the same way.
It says 9.75bar
